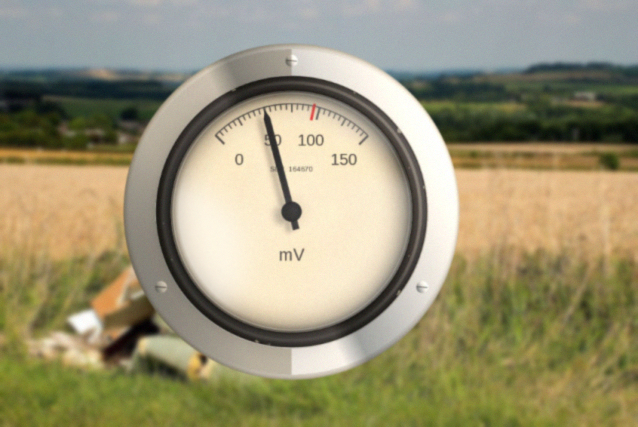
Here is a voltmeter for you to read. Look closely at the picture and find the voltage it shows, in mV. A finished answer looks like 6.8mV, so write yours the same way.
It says 50mV
